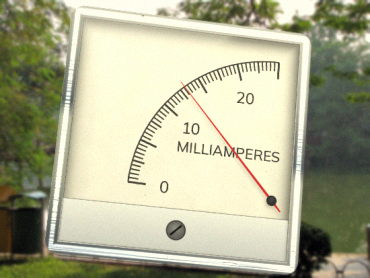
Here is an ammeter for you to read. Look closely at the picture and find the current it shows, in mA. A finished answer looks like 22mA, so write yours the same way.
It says 13mA
